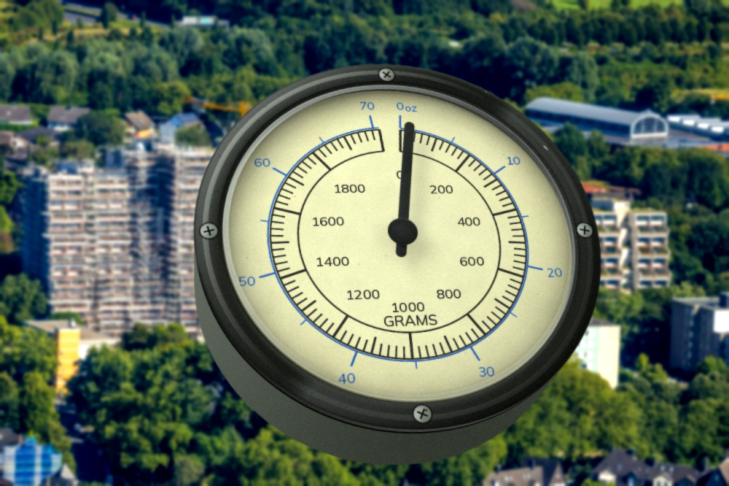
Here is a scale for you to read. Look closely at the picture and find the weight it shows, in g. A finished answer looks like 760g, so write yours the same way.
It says 20g
